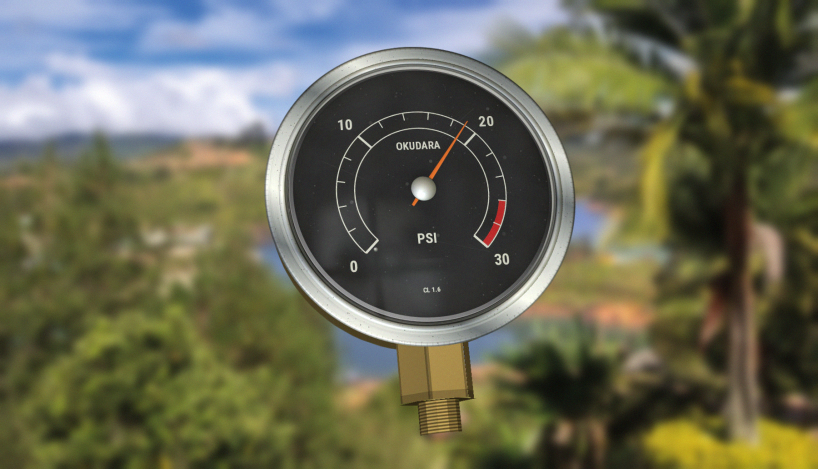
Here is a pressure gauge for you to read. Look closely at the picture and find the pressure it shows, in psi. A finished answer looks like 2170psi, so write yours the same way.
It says 19psi
